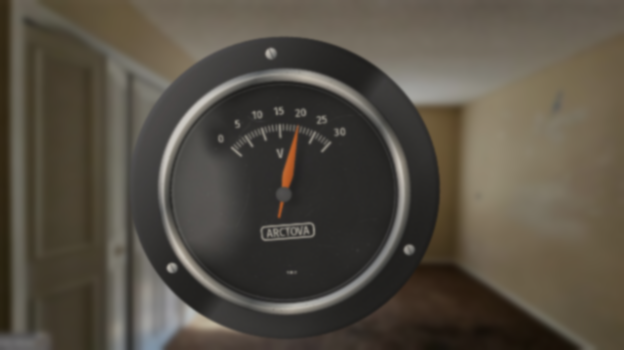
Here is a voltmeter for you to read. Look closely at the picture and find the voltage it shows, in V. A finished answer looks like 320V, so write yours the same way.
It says 20V
